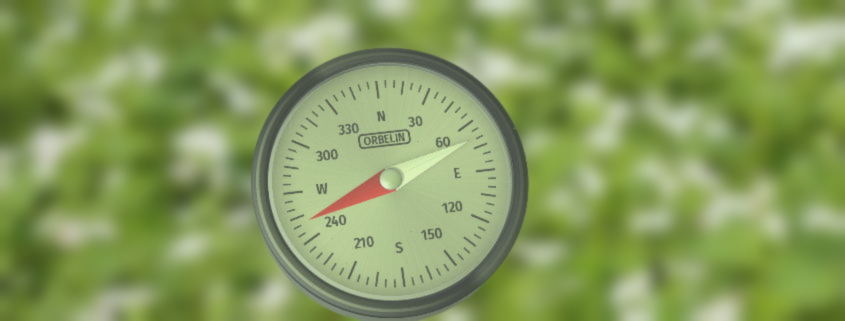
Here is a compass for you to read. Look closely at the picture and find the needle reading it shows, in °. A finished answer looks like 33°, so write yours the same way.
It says 250°
